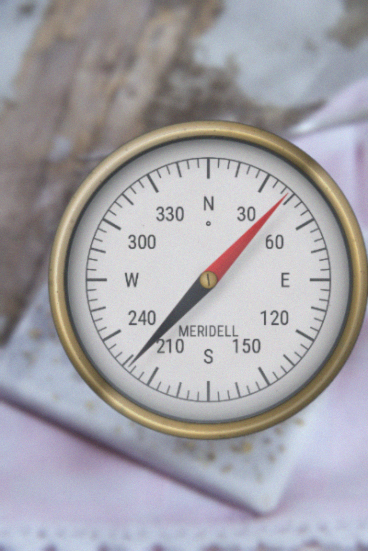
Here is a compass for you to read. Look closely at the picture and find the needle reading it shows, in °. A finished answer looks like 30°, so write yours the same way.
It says 42.5°
